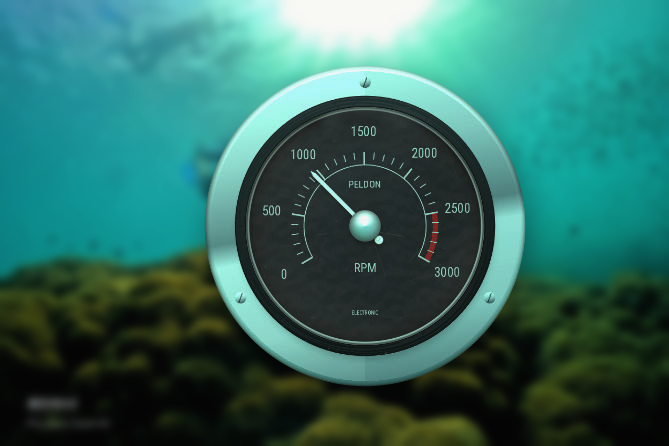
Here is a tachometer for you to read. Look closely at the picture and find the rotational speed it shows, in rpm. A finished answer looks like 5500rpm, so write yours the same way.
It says 950rpm
